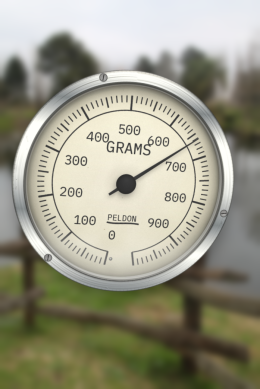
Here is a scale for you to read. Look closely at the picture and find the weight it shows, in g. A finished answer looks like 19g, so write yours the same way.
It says 660g
